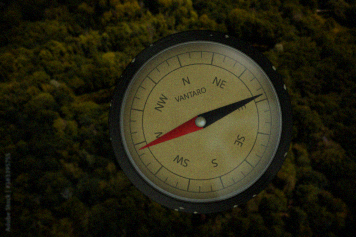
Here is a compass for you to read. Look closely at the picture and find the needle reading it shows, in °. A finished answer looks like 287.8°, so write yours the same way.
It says 265°
